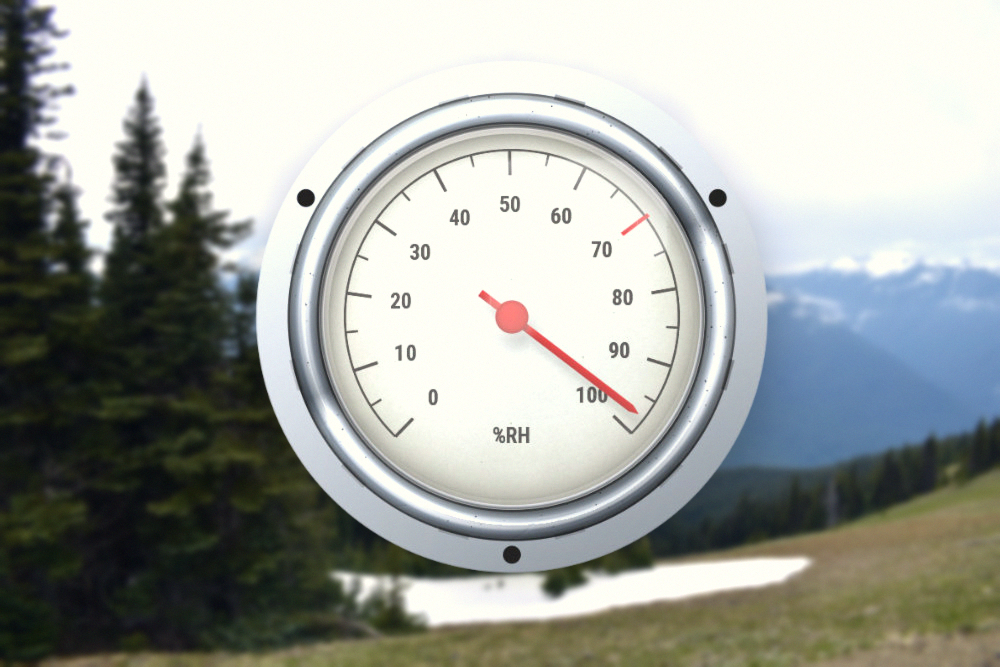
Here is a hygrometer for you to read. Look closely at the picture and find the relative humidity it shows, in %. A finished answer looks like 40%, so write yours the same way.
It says 97.5%
